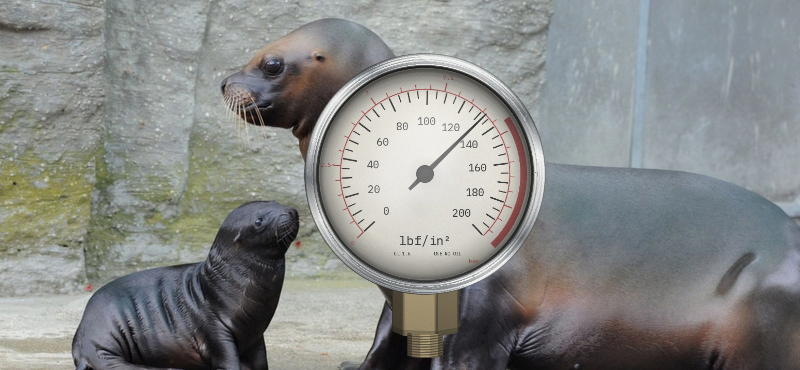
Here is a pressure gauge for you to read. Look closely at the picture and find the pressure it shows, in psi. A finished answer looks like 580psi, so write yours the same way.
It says 132.5psi
